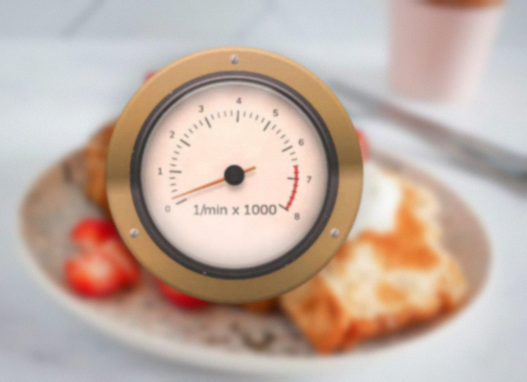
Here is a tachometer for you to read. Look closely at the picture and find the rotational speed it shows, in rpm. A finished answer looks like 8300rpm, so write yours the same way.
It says 200rpm
